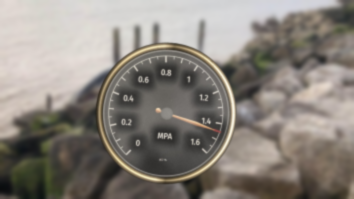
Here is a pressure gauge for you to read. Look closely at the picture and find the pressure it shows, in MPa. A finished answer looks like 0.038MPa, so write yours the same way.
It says 1.45MPa
